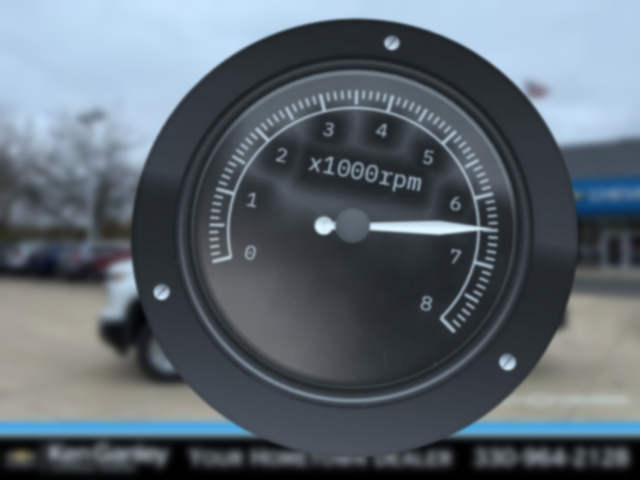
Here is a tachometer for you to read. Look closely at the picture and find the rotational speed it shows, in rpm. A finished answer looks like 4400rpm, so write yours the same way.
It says 6500rpm
